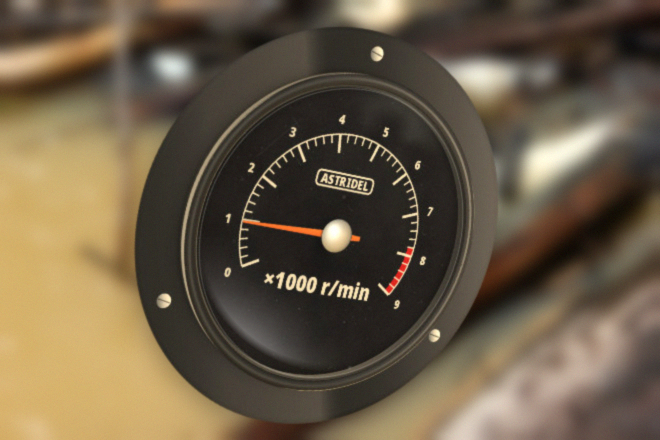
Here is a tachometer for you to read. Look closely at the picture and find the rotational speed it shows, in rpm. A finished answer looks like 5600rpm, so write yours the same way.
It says 1000rpm
